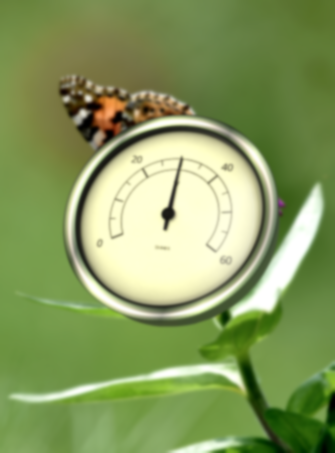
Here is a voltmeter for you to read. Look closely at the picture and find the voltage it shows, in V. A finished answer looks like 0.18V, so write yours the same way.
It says 30V
